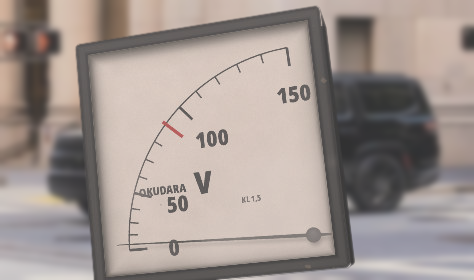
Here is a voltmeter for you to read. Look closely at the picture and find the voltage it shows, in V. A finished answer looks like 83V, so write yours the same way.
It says 10V
